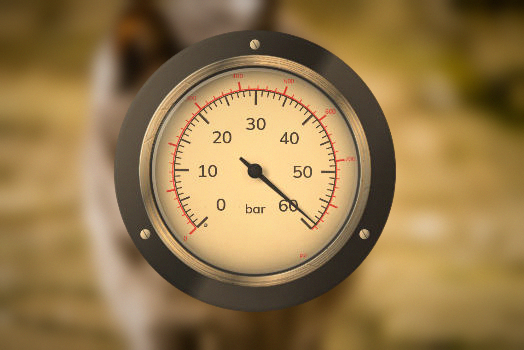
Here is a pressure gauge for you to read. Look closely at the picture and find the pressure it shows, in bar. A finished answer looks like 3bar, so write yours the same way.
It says 59bar
